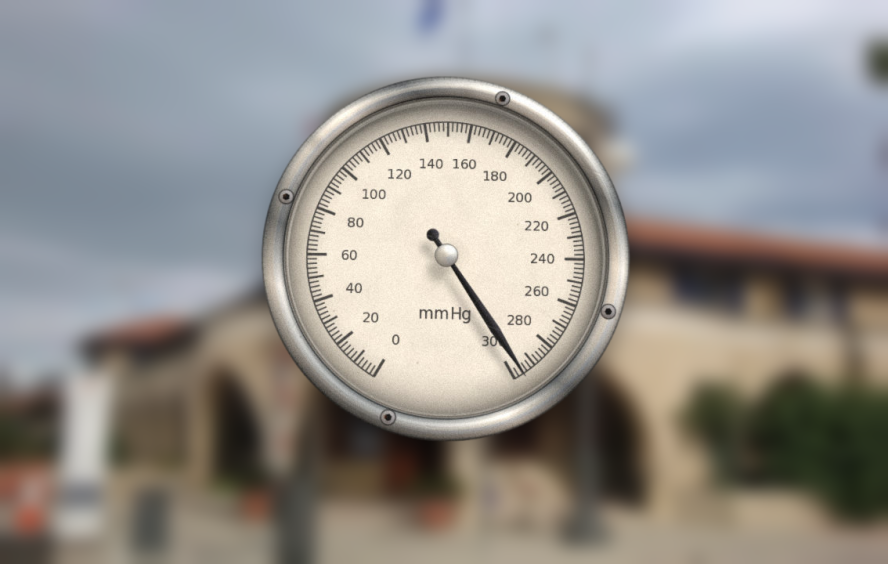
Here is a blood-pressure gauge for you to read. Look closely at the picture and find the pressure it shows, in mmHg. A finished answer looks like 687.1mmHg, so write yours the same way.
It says 296mmHg
